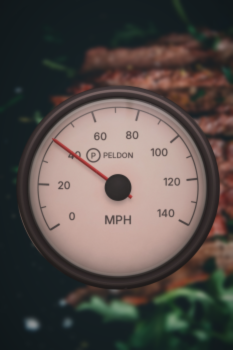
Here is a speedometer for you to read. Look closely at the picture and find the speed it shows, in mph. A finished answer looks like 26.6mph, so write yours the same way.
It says 40mph
